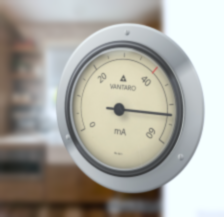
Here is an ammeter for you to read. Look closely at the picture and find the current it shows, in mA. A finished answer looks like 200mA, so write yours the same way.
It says 52.5mA
